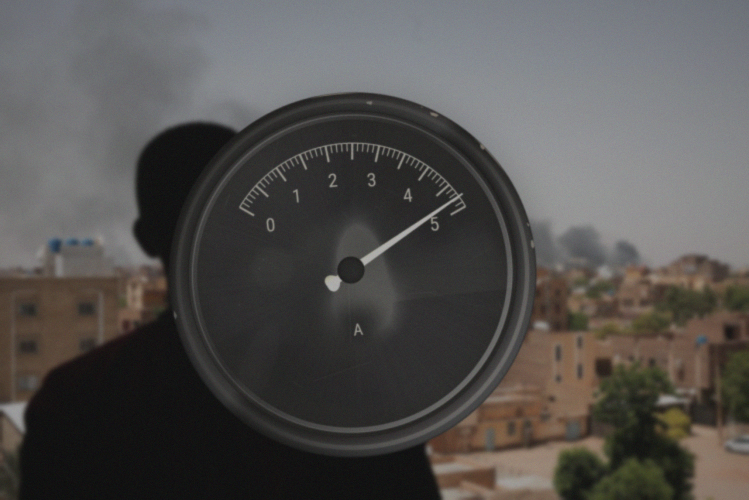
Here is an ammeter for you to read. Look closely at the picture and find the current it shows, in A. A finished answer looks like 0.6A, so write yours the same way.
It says 4.8A
